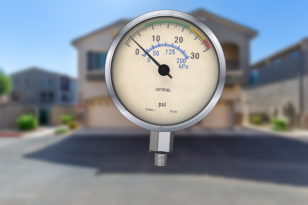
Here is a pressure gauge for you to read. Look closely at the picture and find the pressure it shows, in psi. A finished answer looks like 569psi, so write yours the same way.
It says 2.5psi
